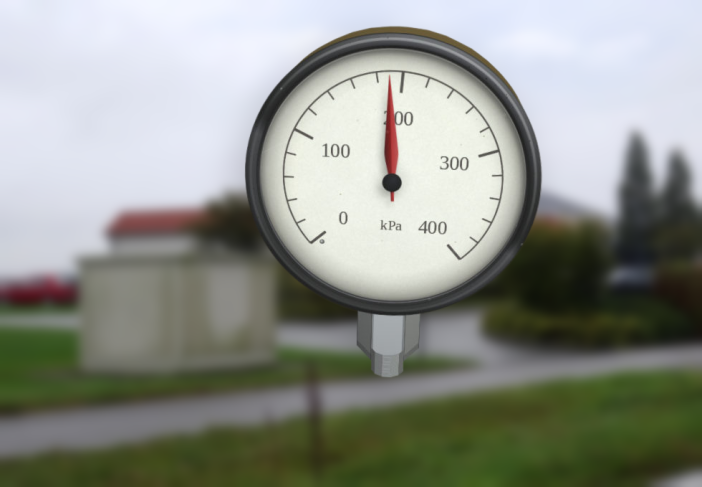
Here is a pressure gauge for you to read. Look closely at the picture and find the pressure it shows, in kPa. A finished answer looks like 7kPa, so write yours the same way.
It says 190kPa
